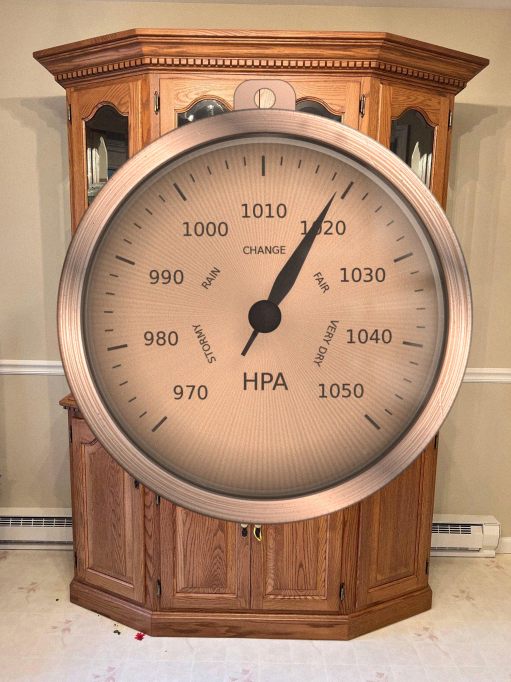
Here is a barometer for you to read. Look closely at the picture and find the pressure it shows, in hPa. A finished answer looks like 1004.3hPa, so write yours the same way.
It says 1019hPa
